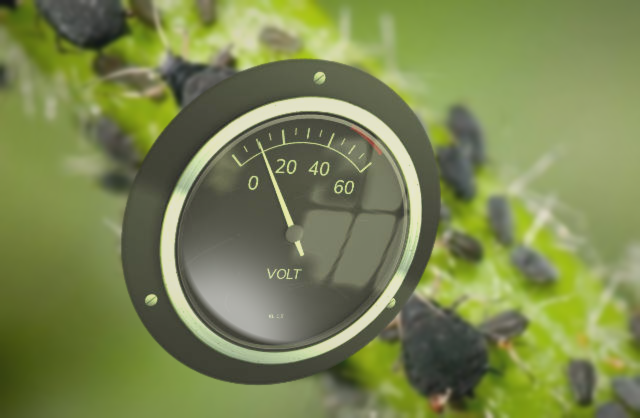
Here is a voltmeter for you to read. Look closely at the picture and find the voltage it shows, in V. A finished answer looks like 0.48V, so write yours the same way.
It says 10V
